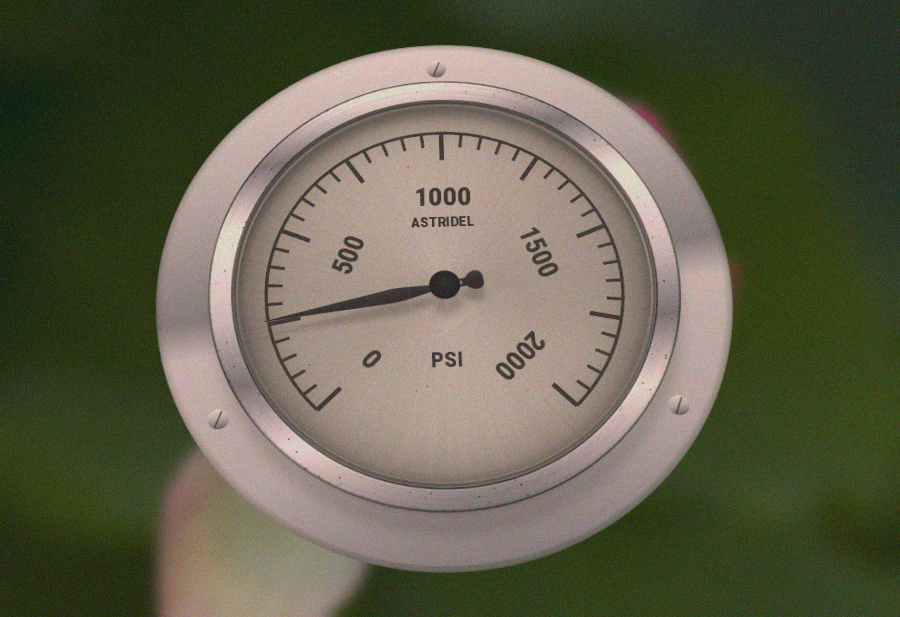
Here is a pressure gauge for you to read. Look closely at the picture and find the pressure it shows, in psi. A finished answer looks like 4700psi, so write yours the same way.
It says 250psi
